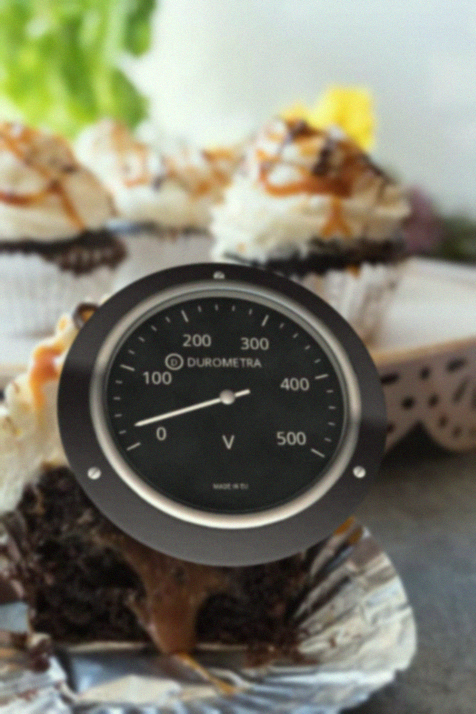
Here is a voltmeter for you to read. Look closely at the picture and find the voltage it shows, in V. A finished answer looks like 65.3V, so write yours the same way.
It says 20V
